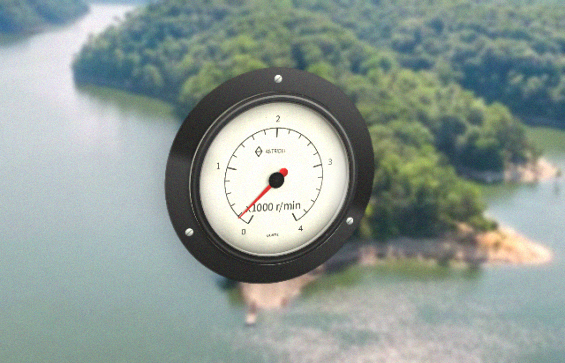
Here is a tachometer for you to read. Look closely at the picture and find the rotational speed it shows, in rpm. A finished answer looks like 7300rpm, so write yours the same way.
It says 200rpm
